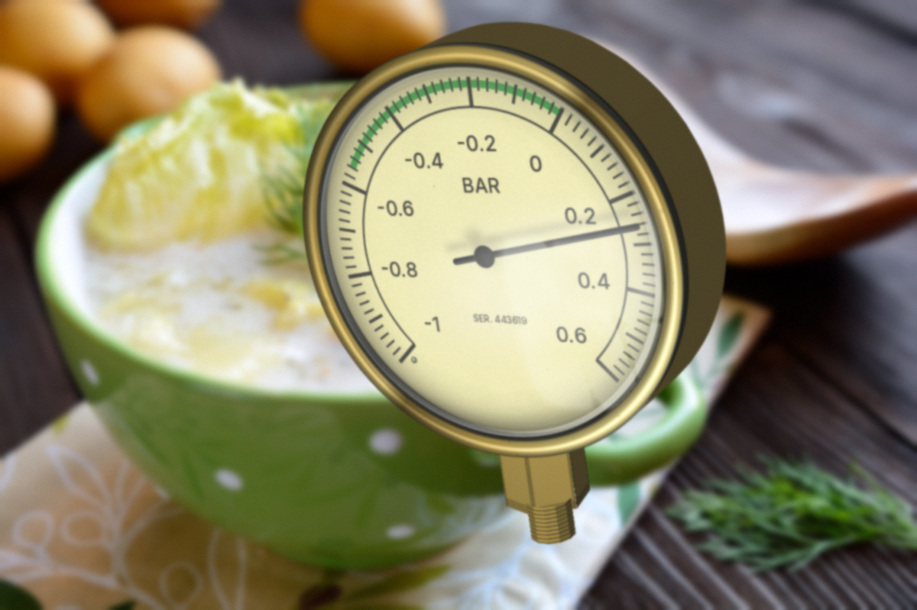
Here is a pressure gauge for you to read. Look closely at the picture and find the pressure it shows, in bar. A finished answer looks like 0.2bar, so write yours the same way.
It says 0.26bar
